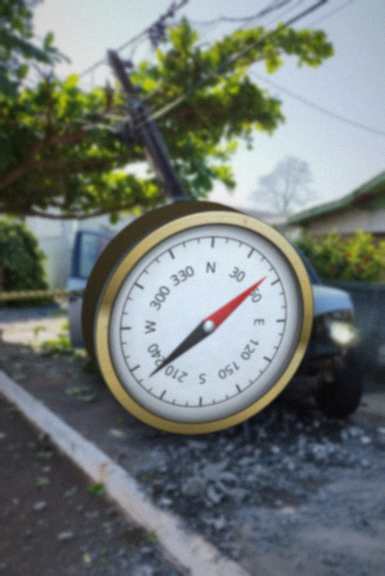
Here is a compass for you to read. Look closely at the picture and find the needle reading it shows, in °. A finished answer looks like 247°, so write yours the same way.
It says 50°
